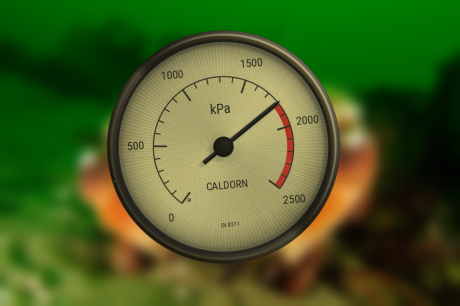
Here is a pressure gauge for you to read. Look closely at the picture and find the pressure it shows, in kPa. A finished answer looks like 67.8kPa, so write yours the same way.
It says 1800kPa
